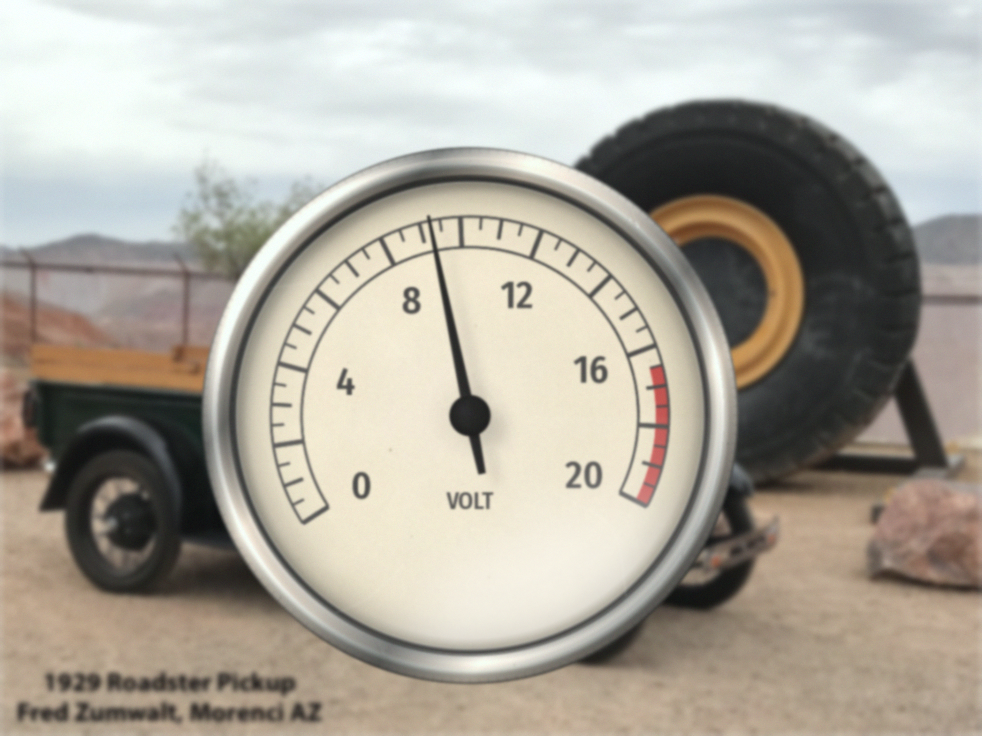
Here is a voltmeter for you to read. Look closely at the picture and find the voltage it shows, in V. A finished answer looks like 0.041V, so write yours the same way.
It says 9.25V
